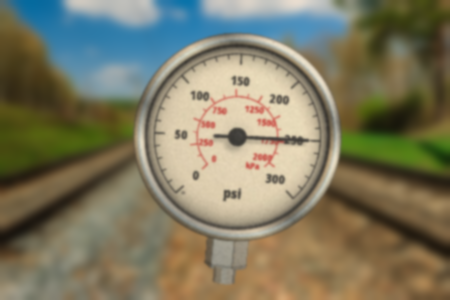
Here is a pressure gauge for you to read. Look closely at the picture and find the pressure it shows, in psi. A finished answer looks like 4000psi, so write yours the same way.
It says 250psi
